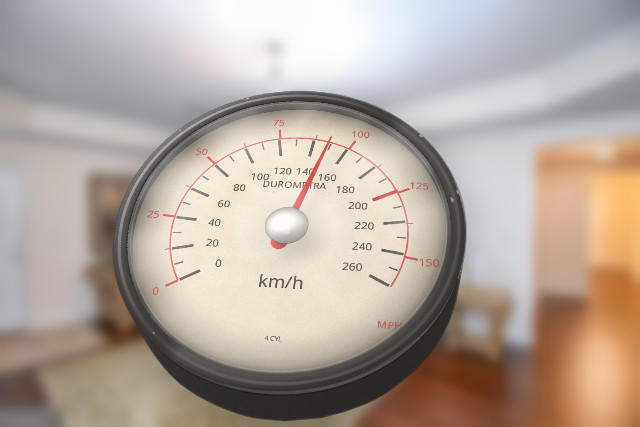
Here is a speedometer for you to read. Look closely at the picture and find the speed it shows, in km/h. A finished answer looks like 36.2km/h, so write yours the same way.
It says 150km/h
